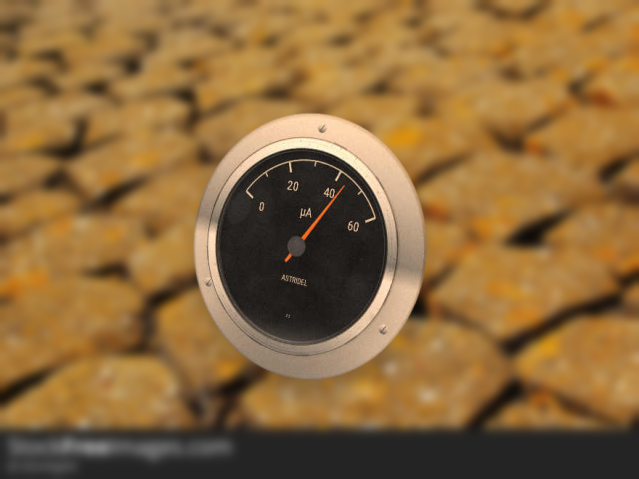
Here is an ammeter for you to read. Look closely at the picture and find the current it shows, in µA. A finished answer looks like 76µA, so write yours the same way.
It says 45µA
